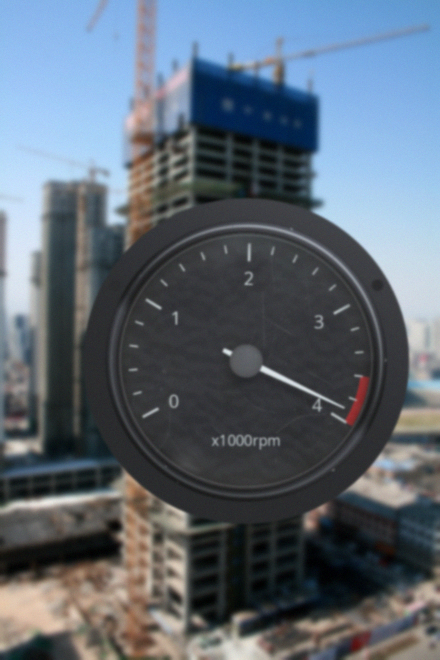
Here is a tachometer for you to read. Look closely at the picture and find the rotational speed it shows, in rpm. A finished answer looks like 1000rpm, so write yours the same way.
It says 3900rpm
